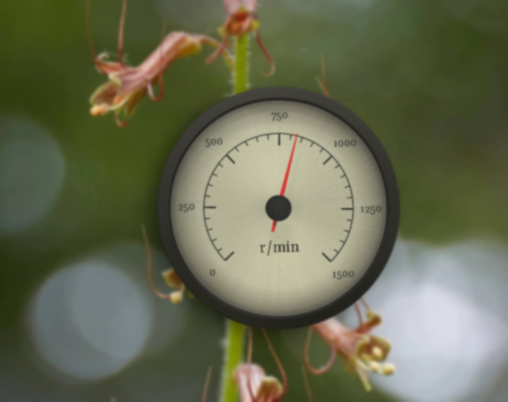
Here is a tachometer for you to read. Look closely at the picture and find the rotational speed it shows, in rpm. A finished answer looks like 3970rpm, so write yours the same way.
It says 825rpm
